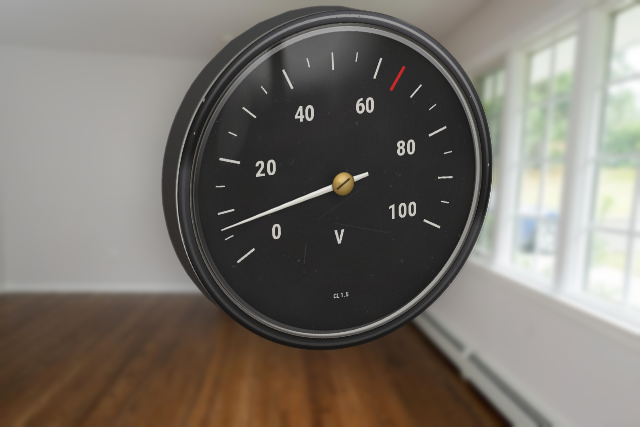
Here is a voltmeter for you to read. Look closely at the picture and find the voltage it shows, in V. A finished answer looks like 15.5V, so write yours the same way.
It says 7.5V
